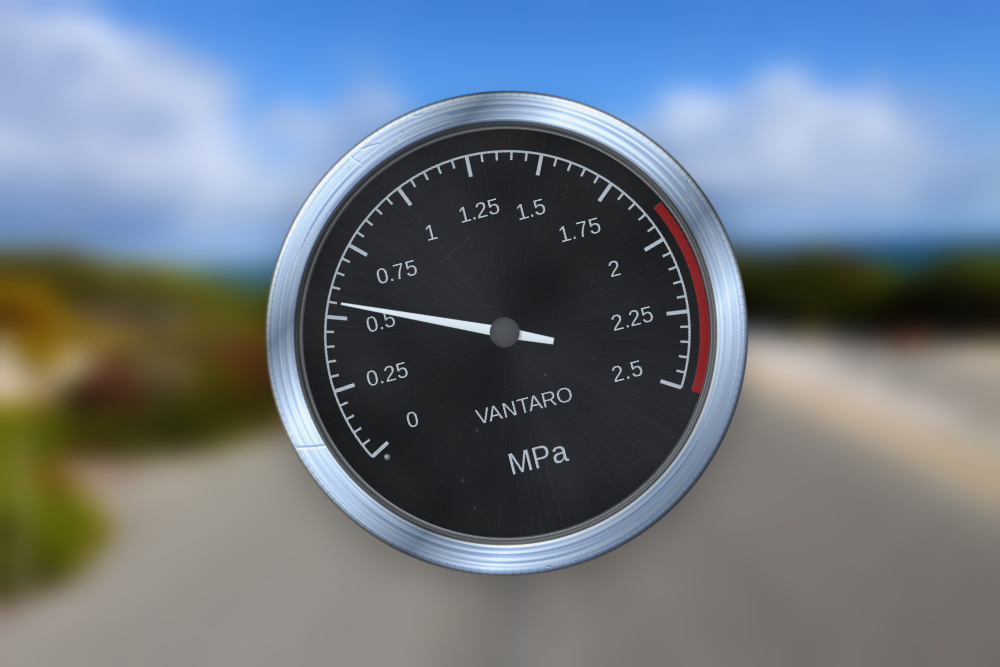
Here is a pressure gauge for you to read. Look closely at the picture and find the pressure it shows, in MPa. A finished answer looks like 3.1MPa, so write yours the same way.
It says 0.55MPa
